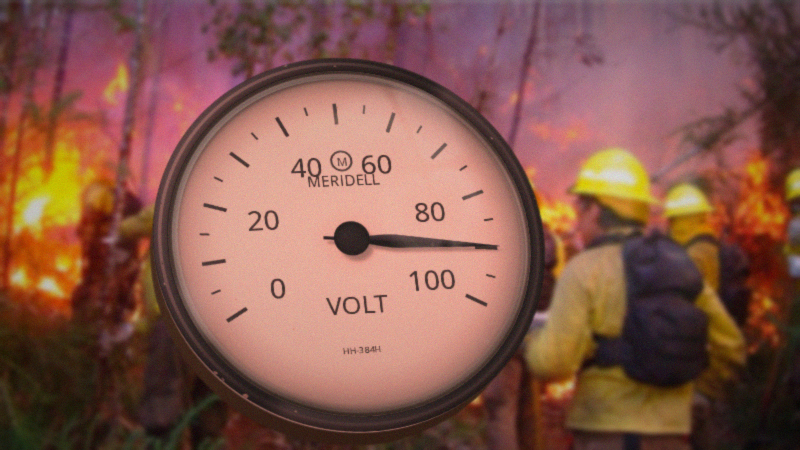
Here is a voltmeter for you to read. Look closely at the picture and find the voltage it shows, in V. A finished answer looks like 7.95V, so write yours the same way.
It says 90V
